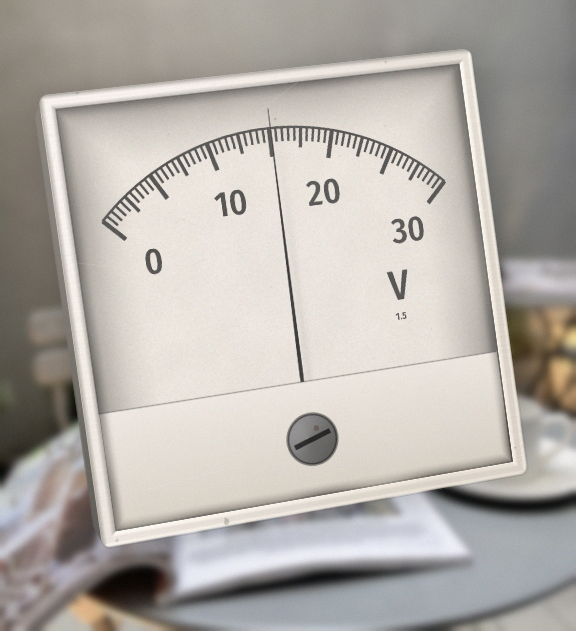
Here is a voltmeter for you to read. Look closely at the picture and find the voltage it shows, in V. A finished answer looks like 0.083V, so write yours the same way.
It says 15V
